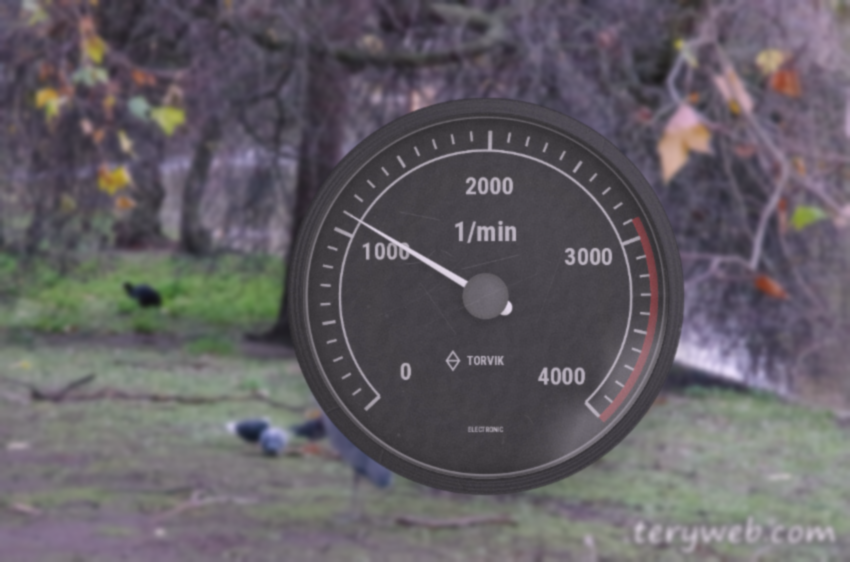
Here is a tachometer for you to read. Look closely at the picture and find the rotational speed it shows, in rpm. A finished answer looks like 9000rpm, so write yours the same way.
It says 1100rpm
